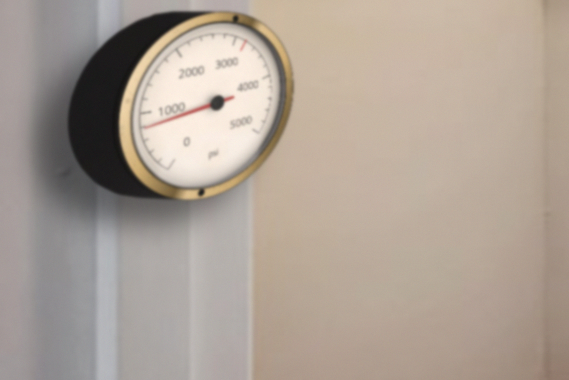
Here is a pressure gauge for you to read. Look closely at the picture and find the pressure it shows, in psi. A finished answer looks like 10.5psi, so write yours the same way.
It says 800psi
